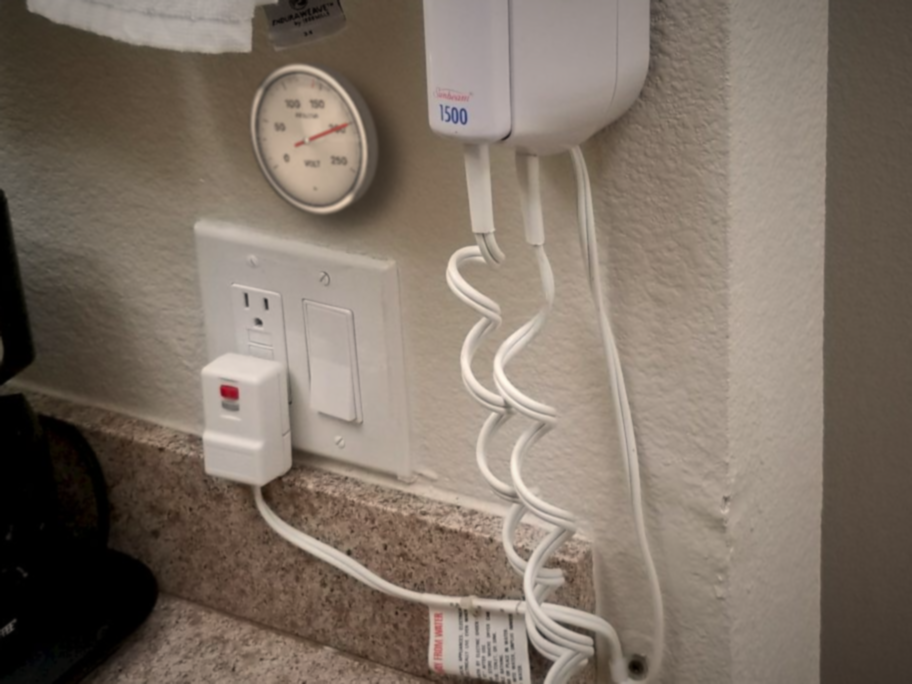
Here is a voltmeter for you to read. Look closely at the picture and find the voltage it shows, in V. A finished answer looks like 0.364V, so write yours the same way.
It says 200V
